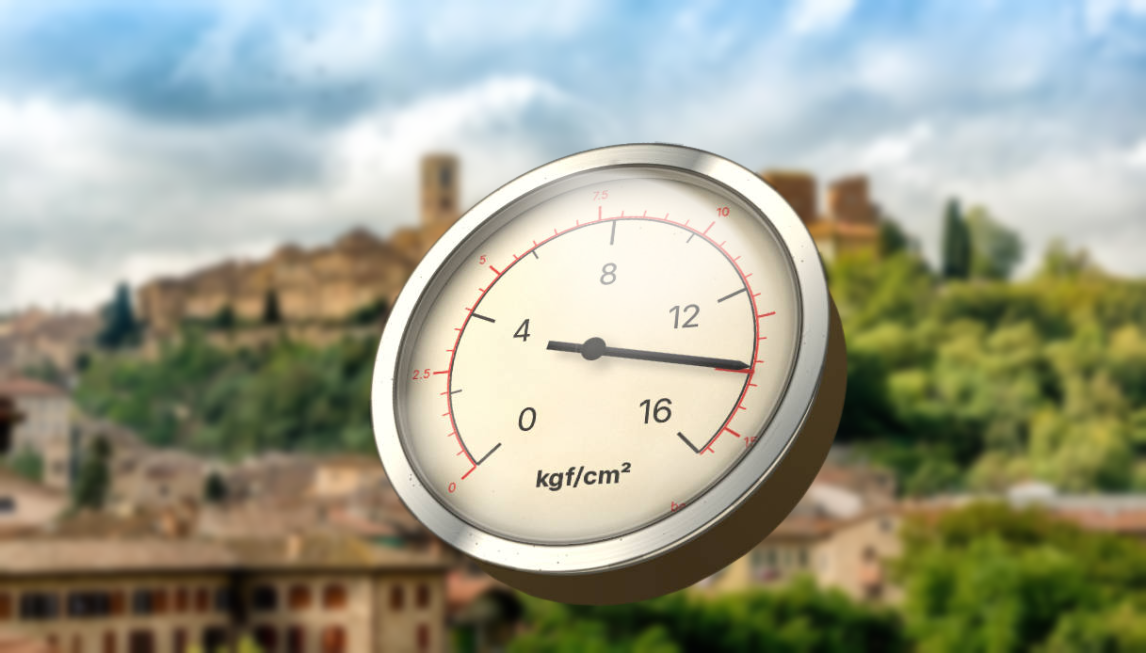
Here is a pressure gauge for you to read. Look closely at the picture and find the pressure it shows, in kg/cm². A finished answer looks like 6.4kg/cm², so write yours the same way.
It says 14kg/cm²
